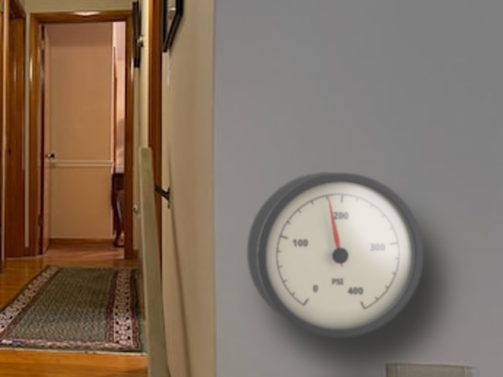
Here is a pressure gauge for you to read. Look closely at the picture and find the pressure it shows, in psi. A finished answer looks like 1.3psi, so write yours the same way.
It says 180psi
